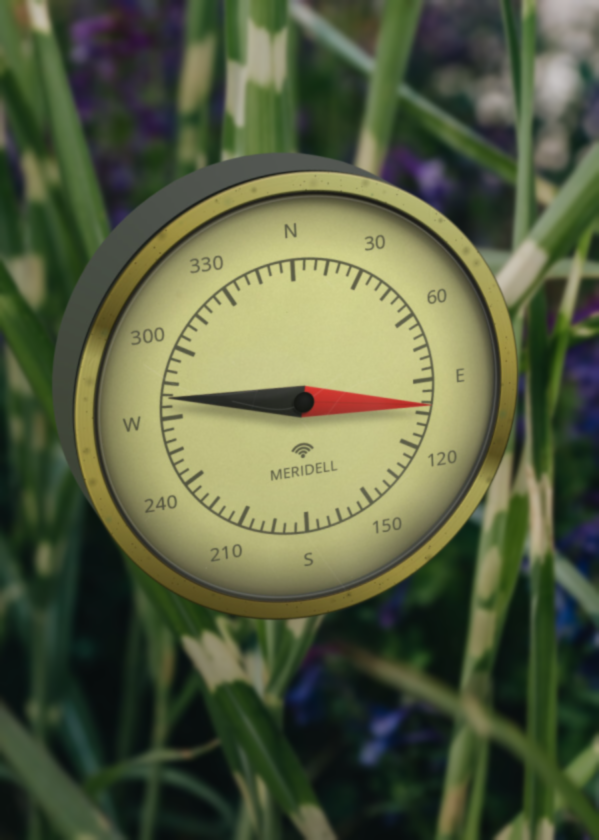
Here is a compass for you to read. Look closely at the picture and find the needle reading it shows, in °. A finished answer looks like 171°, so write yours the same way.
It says 100°
